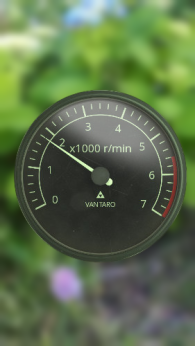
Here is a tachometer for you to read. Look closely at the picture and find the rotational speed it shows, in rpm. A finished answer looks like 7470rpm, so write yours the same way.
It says 1800rpm
